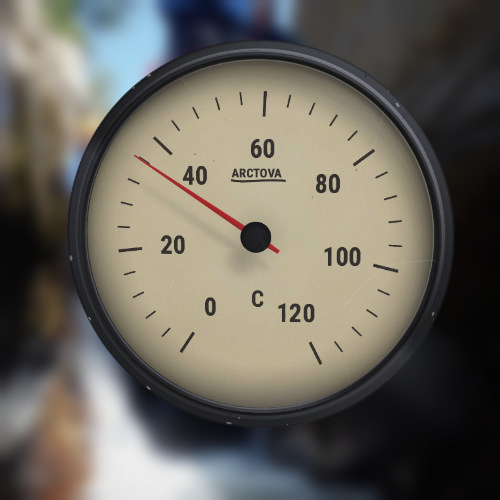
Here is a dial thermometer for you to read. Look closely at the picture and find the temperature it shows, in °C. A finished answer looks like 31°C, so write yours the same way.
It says 36°C
